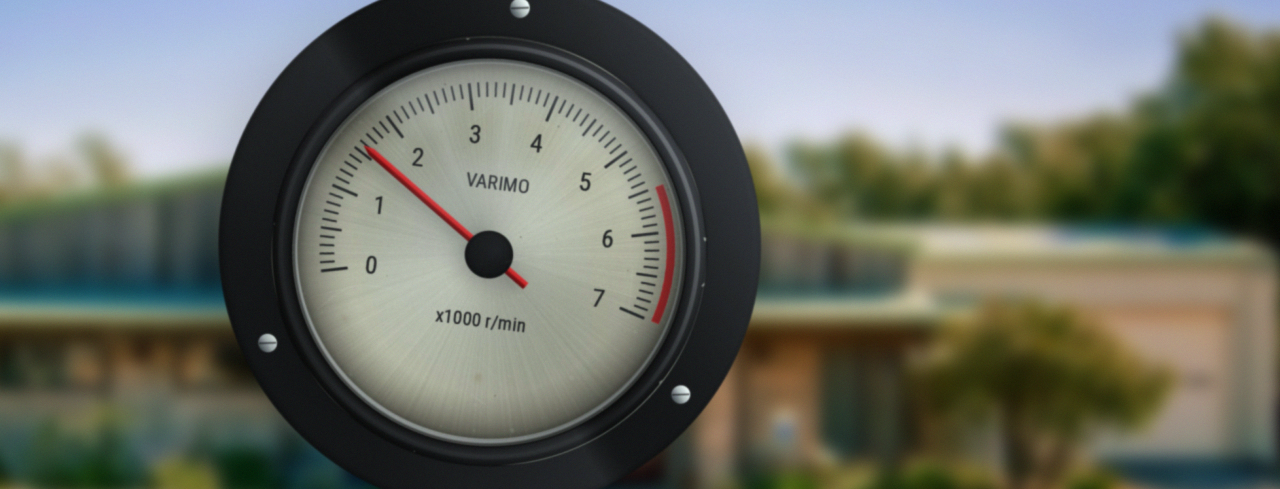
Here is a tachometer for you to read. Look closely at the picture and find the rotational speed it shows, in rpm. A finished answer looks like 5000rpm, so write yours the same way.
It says 1600rpm
